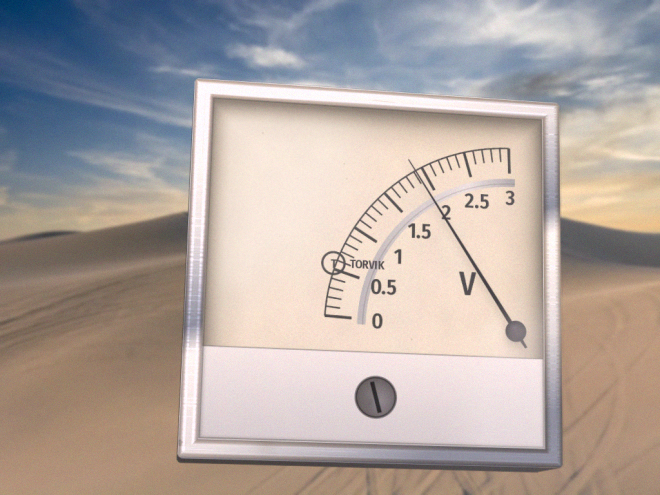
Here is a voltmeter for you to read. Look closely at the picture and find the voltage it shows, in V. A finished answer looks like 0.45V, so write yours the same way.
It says 1.9V
